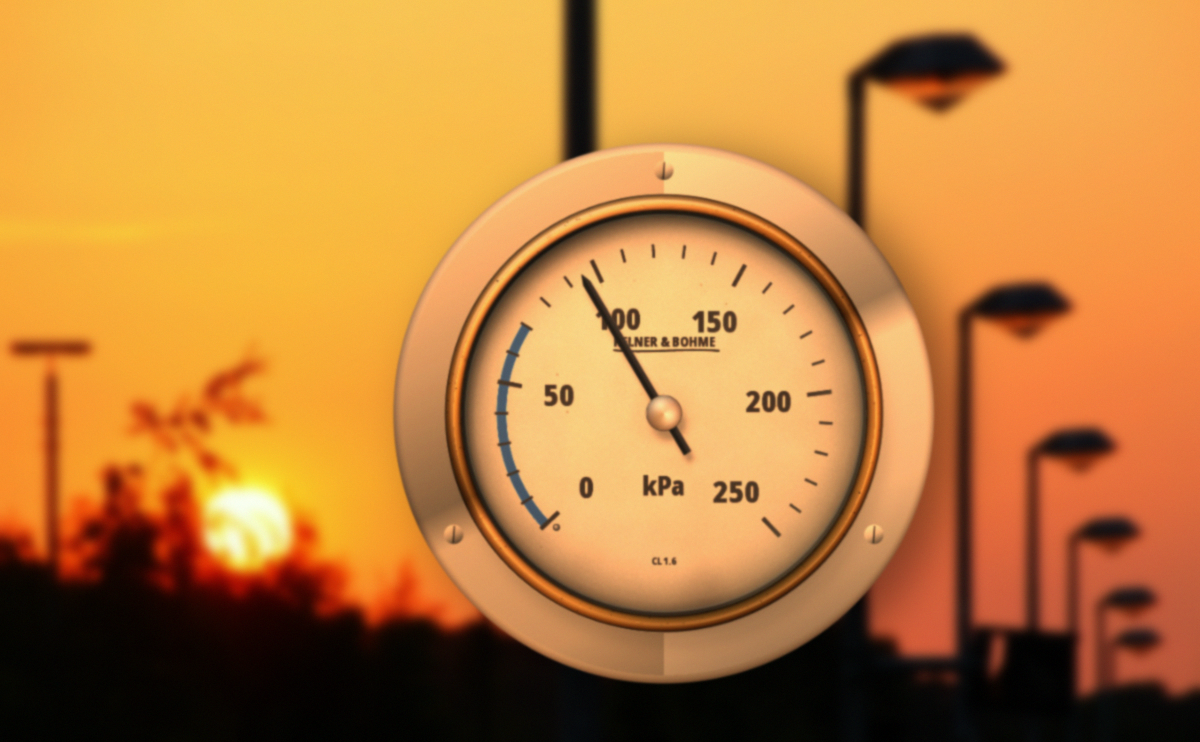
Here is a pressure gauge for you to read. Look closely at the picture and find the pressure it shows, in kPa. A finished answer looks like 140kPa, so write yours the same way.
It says 95kPa
